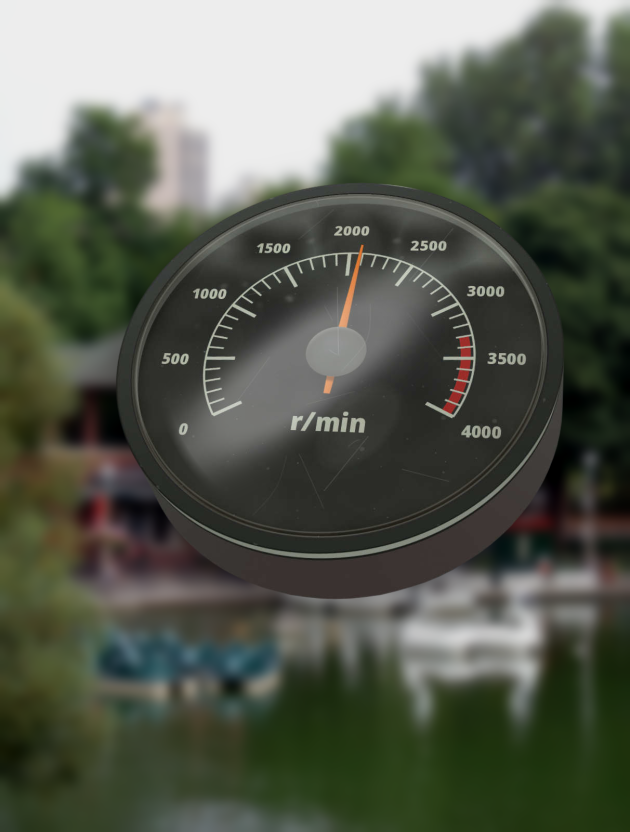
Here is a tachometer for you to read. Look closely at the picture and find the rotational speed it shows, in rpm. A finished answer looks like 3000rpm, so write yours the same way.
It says 2100rpm
